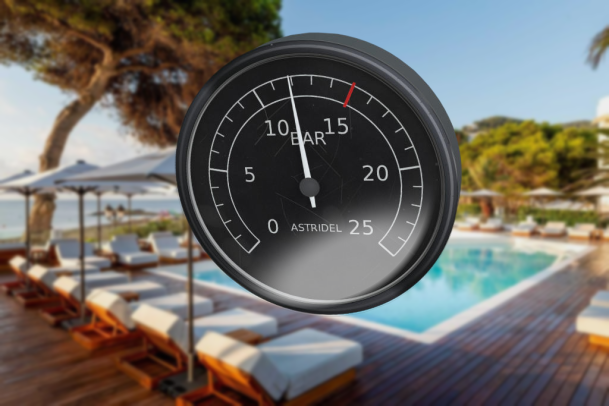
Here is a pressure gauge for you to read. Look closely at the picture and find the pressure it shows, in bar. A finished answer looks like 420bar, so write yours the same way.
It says 12bar
